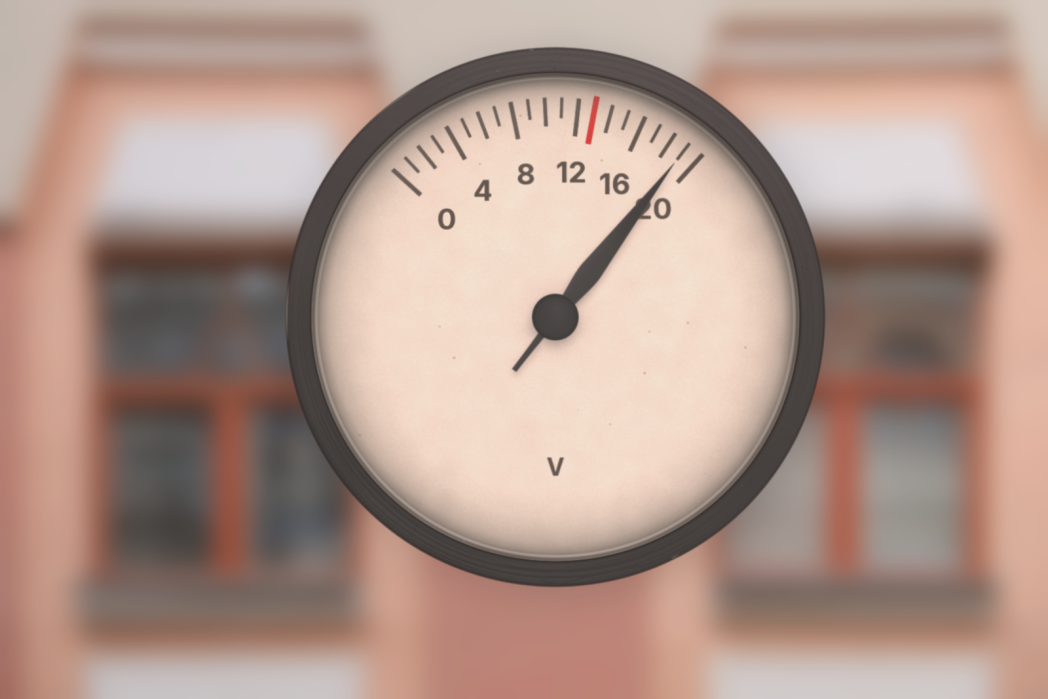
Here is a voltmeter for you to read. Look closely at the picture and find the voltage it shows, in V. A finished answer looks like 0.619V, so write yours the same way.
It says 19V
